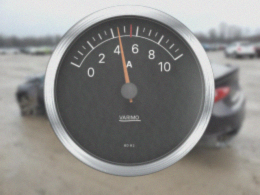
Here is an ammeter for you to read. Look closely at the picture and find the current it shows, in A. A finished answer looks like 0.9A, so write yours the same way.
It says 4.5A
